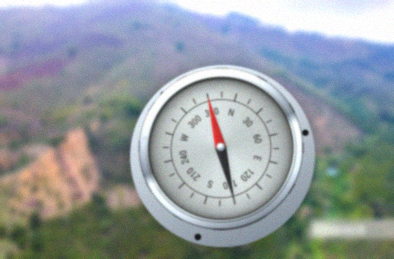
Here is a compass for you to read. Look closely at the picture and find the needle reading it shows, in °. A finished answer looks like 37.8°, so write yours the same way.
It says 330°
